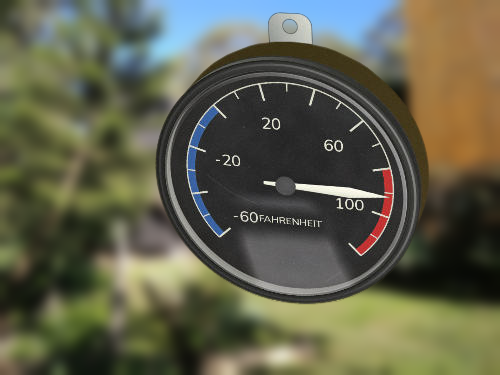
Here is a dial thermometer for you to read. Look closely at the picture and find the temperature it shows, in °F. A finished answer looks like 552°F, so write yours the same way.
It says 90°F
